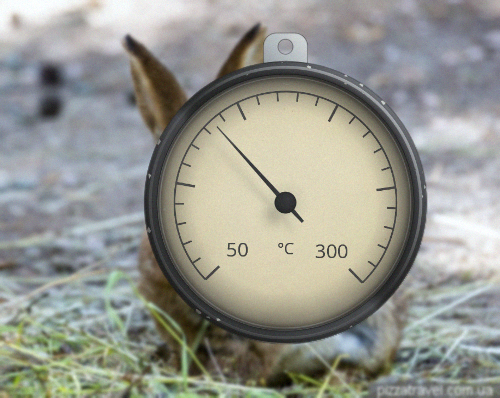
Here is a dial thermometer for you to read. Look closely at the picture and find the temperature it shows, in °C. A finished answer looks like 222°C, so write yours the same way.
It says 135°C
